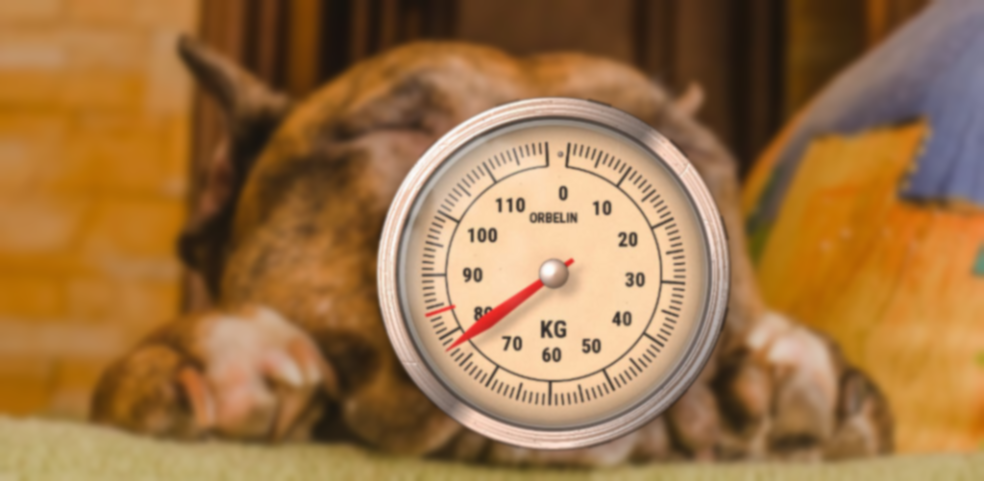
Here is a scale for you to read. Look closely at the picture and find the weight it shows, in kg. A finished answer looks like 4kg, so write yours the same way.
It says 78kg
